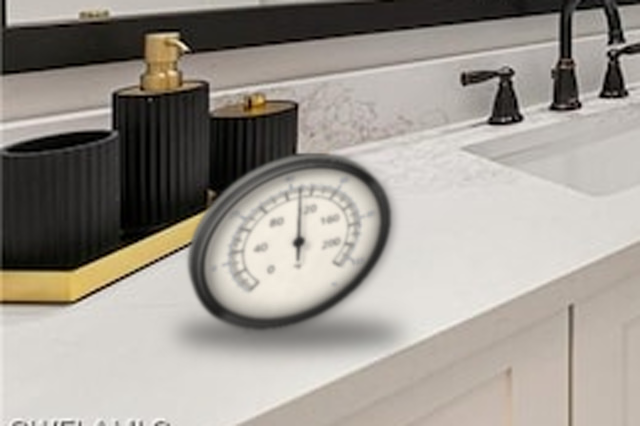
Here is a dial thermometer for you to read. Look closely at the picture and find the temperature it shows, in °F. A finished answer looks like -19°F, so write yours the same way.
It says 110°F
